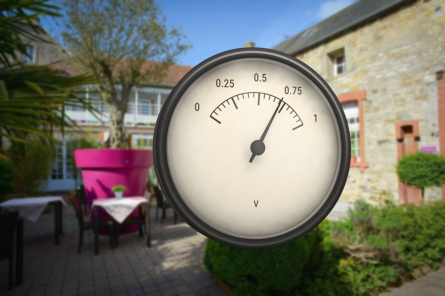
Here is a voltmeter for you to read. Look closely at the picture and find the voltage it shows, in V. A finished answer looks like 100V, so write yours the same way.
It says 0.7V
